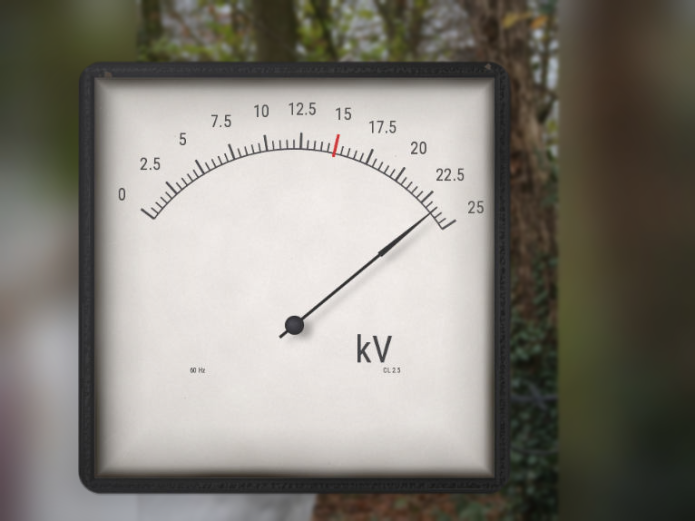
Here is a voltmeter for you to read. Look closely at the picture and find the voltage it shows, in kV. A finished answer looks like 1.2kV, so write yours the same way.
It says 23.5kV
